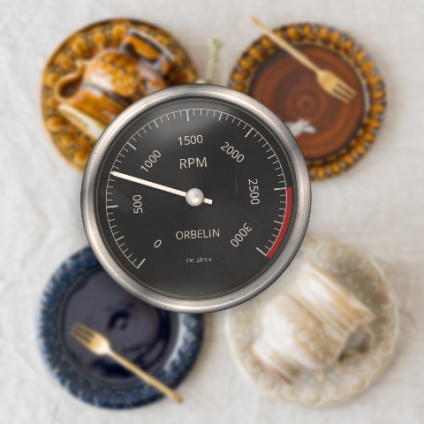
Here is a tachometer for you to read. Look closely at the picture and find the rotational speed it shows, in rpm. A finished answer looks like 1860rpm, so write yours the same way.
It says 750rpm
